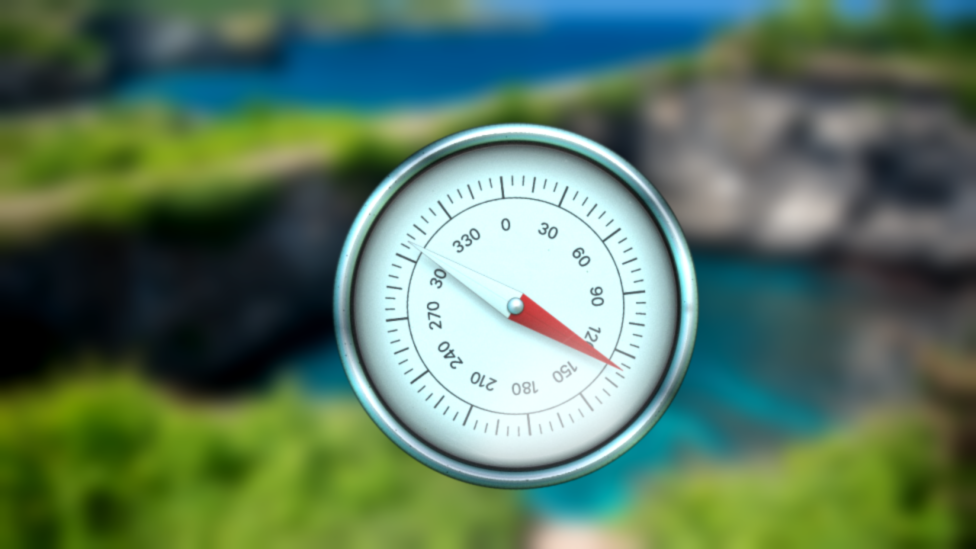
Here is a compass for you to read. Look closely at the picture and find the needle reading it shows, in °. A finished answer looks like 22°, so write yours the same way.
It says 127.5°
